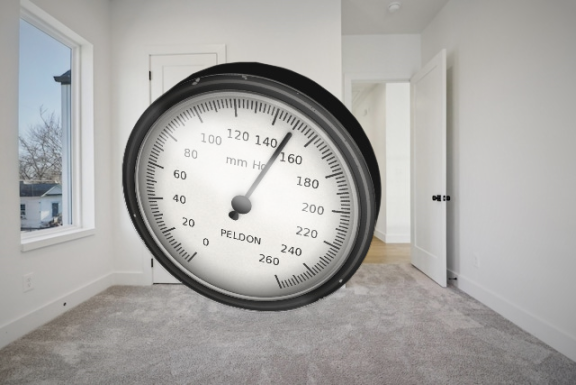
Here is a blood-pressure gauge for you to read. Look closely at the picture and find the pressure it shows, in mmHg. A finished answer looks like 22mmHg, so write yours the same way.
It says 150mmHg
